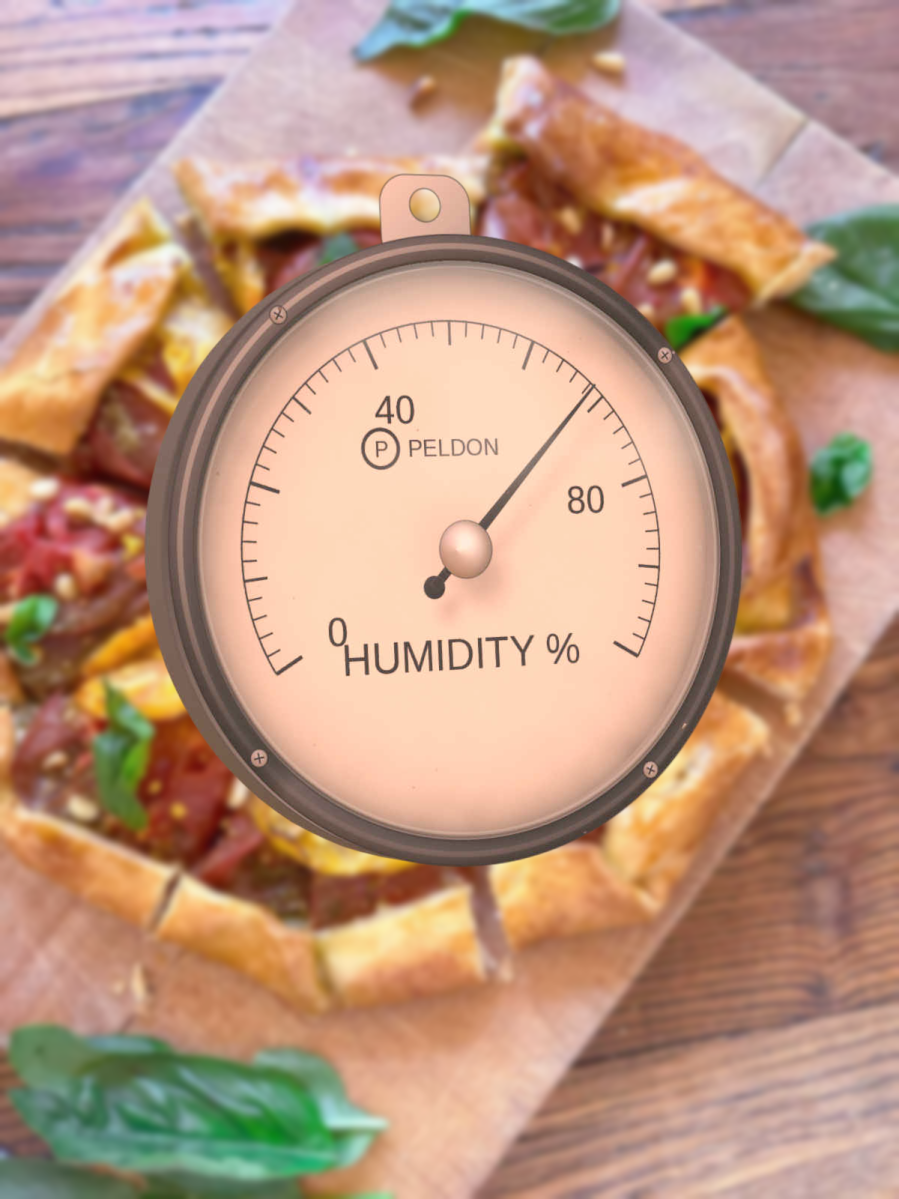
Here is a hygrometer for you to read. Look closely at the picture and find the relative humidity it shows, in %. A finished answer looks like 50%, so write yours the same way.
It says 68%
